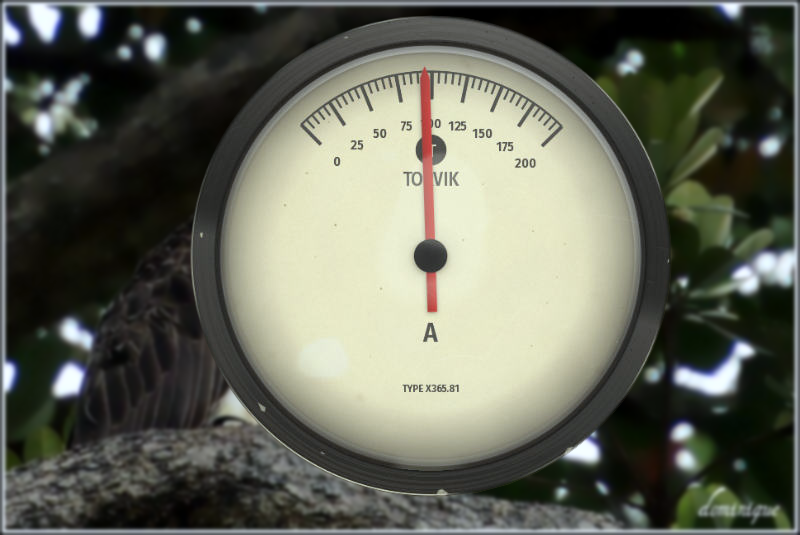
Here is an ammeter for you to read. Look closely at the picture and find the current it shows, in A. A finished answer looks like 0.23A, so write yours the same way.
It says 95A
